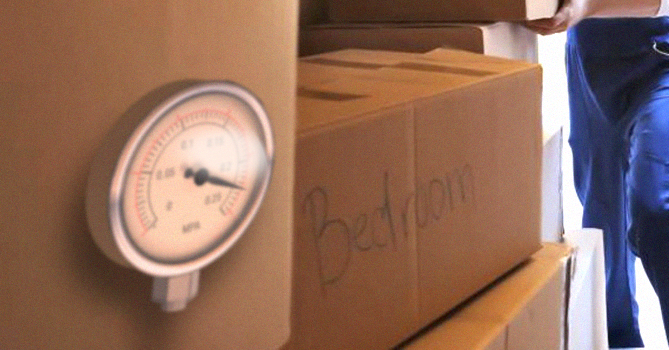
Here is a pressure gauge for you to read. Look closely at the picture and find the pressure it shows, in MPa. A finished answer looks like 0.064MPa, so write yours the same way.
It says 0.225MPa
